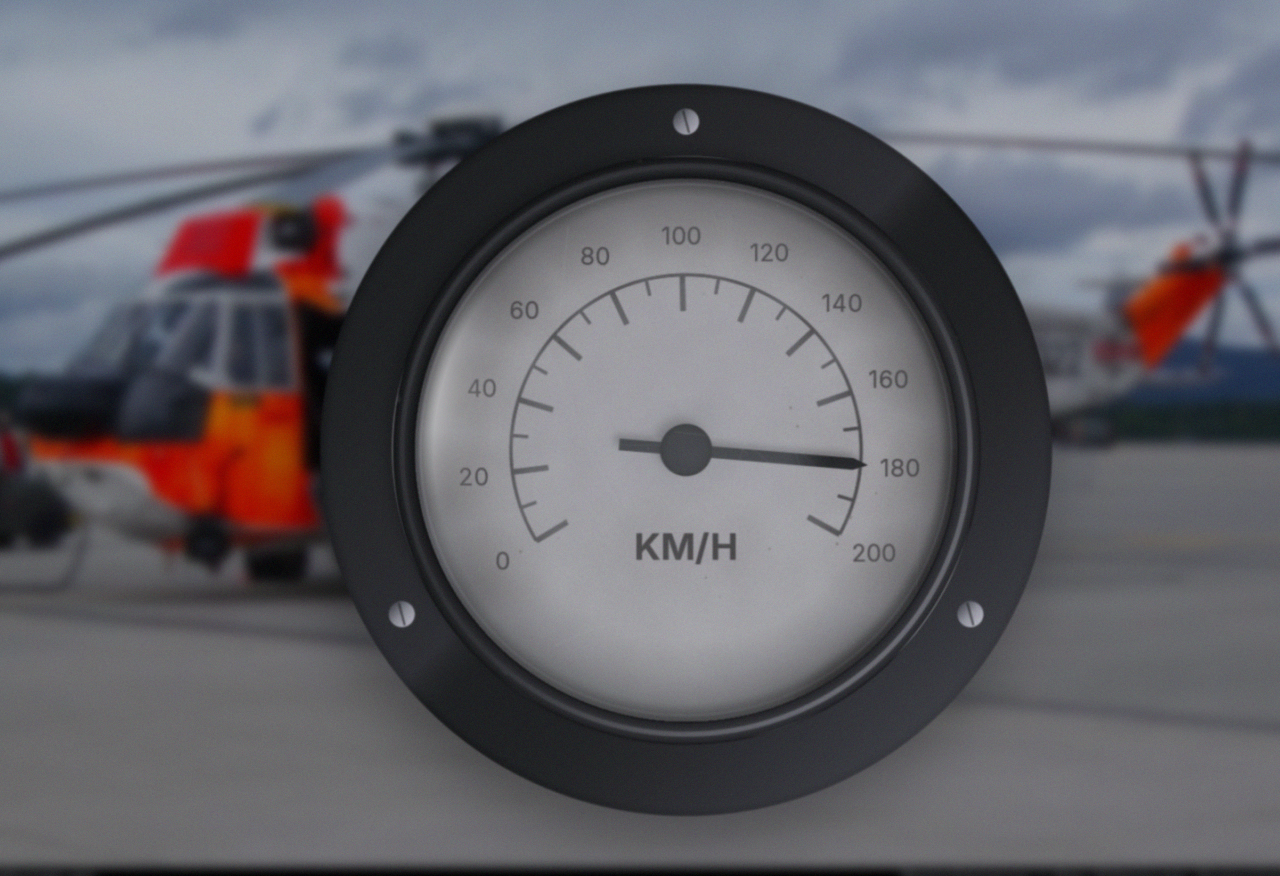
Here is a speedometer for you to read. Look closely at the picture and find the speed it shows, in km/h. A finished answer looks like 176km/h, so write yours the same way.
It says 180km/h
